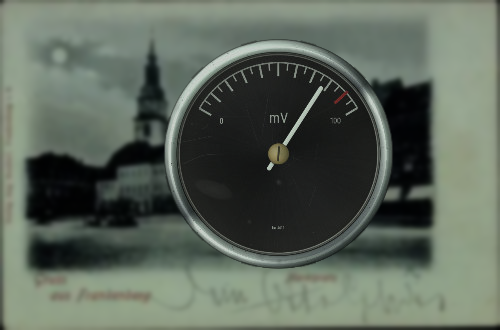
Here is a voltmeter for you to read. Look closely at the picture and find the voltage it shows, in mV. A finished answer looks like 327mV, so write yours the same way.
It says 77.5mV
